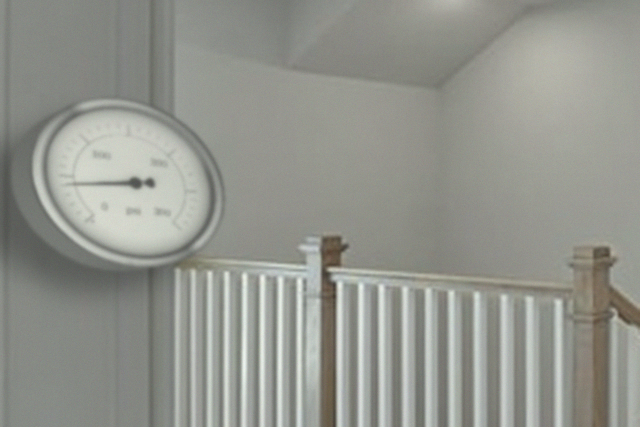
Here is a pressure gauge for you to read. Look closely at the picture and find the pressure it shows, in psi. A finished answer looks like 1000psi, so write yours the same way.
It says 40psi
